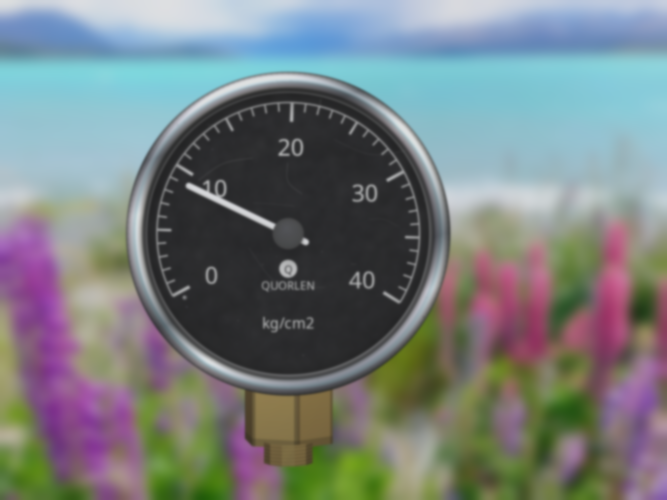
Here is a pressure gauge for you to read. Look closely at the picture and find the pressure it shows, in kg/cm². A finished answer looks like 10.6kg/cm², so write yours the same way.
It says 9kg/cm²
